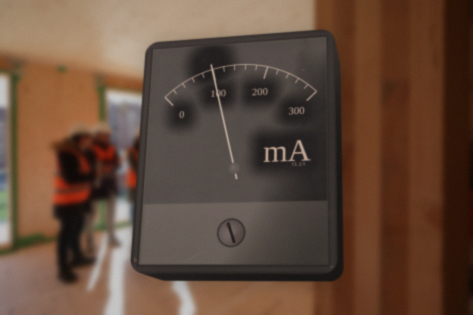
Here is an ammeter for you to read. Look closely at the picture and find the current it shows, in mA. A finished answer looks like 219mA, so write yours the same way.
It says 100mA
